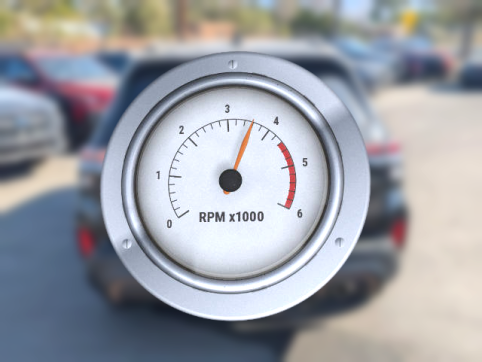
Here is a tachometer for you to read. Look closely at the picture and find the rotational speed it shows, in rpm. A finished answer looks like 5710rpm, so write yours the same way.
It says 3600rpm
